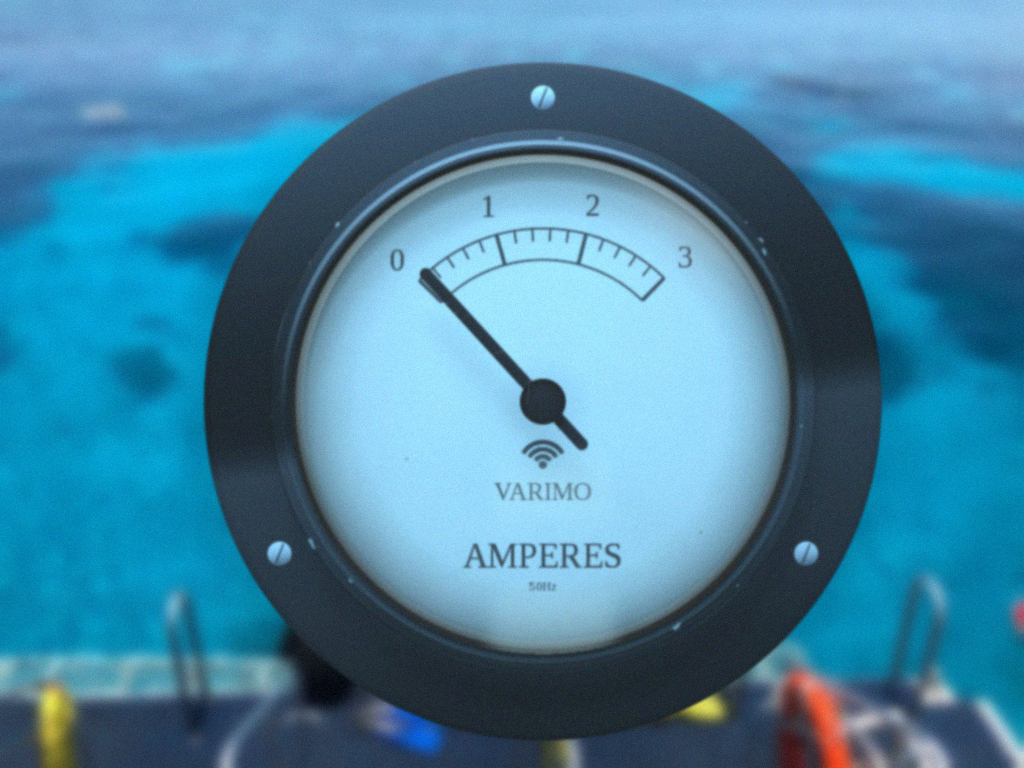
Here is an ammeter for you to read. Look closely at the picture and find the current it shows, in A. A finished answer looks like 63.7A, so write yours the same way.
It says 0.1A
